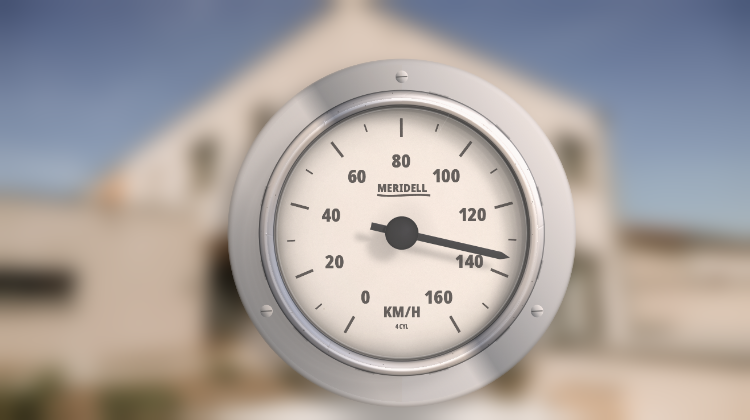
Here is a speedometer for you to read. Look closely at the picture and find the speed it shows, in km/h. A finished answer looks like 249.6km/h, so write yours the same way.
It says 135km/h
